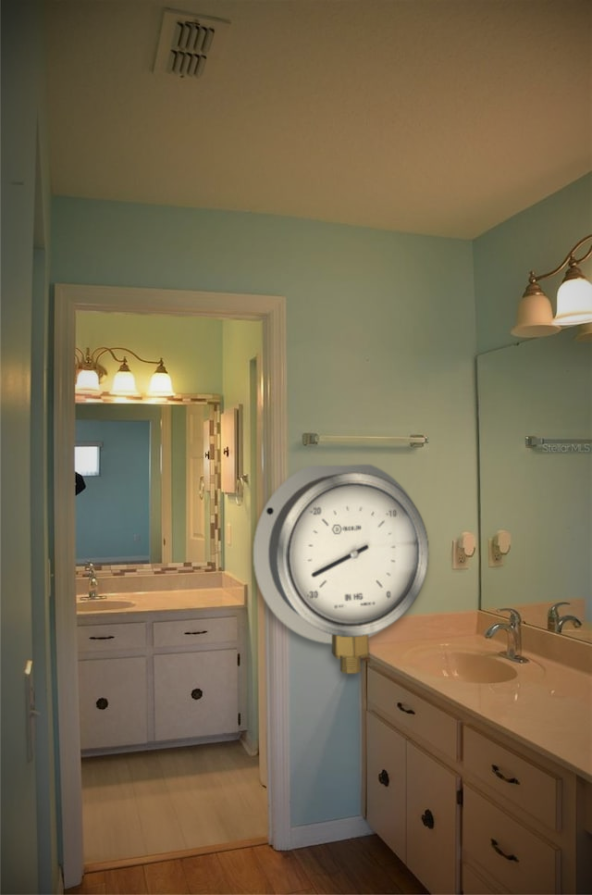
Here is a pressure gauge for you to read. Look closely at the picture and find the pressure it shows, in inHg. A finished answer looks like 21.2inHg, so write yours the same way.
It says -28inHg
